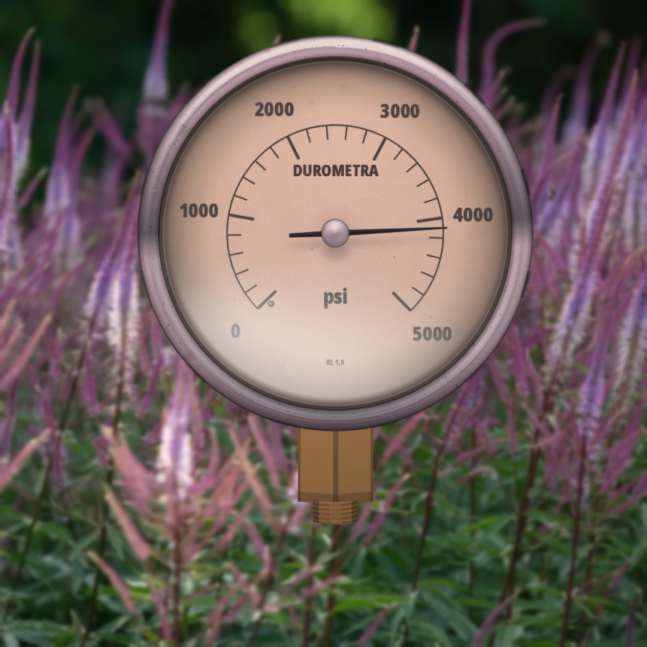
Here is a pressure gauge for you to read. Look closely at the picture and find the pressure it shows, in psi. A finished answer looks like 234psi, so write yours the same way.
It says 4100psi
